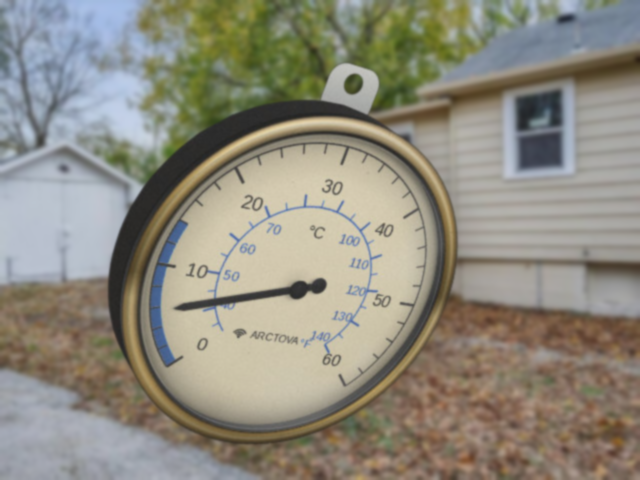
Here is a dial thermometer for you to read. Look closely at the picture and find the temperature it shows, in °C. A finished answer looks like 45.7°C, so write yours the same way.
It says 6°C
